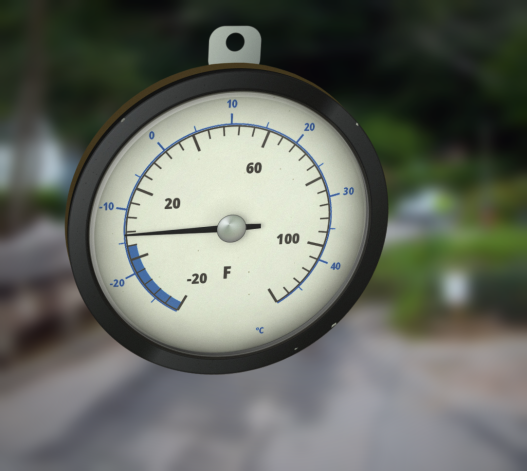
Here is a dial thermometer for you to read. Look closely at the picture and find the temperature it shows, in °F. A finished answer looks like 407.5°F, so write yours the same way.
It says 8°F
